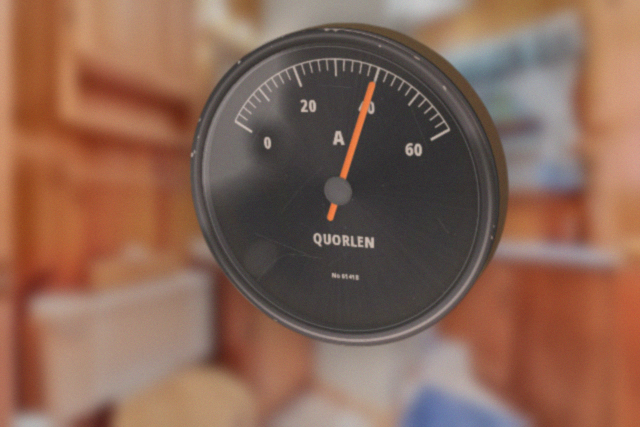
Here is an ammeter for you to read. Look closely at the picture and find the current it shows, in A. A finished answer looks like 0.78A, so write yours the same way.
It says 40A
